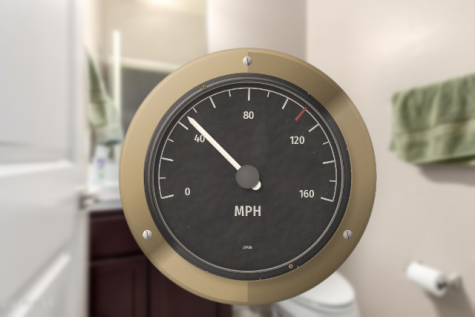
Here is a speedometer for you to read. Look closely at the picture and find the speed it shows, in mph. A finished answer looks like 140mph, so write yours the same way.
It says 45mph
